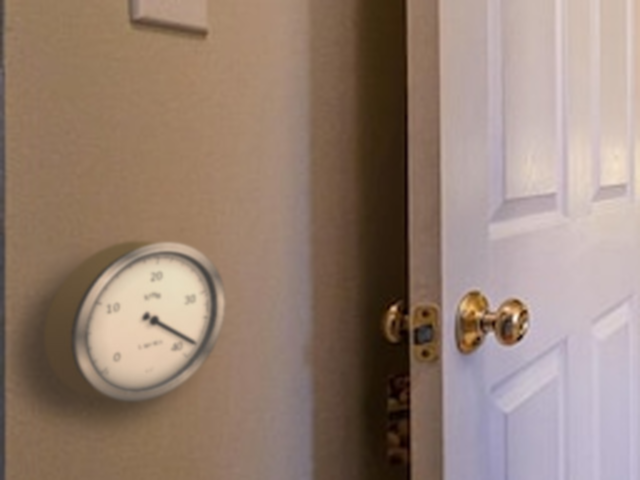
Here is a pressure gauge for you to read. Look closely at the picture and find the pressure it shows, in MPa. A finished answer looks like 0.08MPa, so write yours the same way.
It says 38MPa
